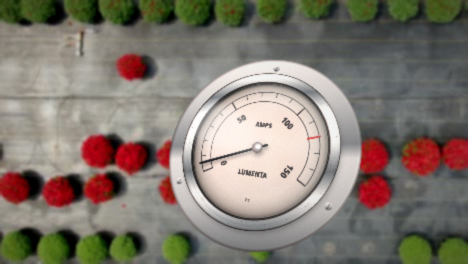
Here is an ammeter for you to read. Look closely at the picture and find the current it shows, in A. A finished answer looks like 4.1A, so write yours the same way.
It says 5A
